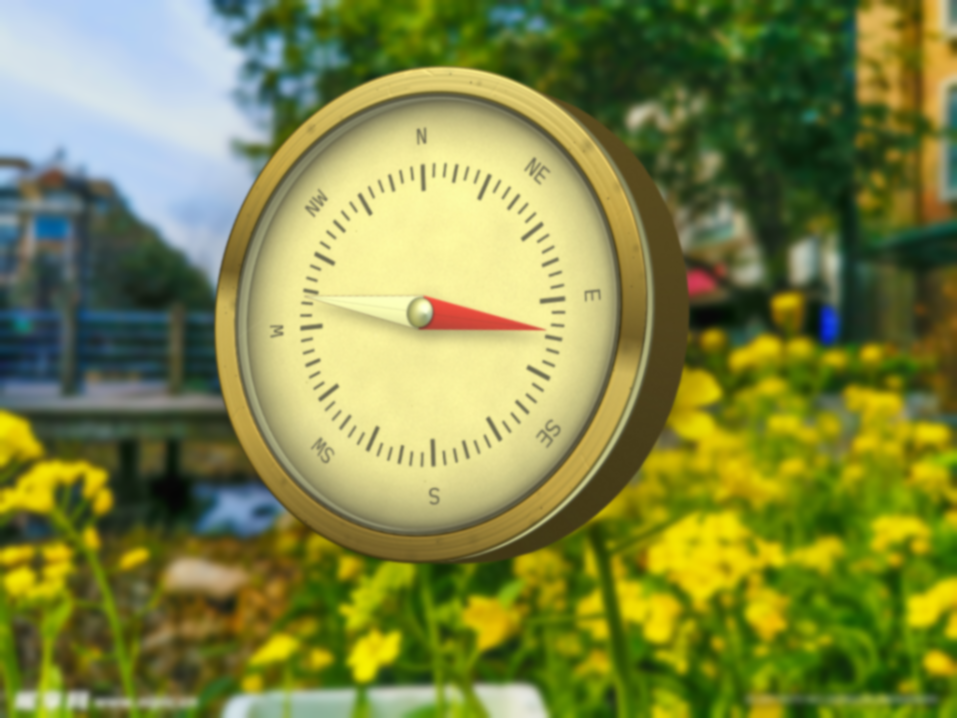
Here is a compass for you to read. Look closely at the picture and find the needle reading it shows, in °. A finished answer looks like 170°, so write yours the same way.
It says 102.5°
